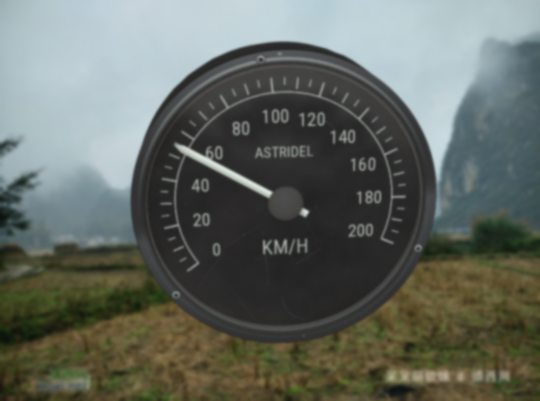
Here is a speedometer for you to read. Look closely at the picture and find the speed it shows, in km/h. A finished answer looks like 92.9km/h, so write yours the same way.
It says 55km/h
